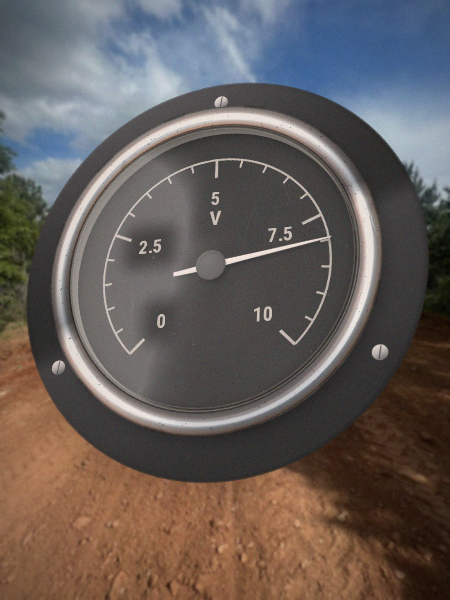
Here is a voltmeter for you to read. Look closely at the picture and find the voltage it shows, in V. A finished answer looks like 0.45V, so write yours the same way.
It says 8V
